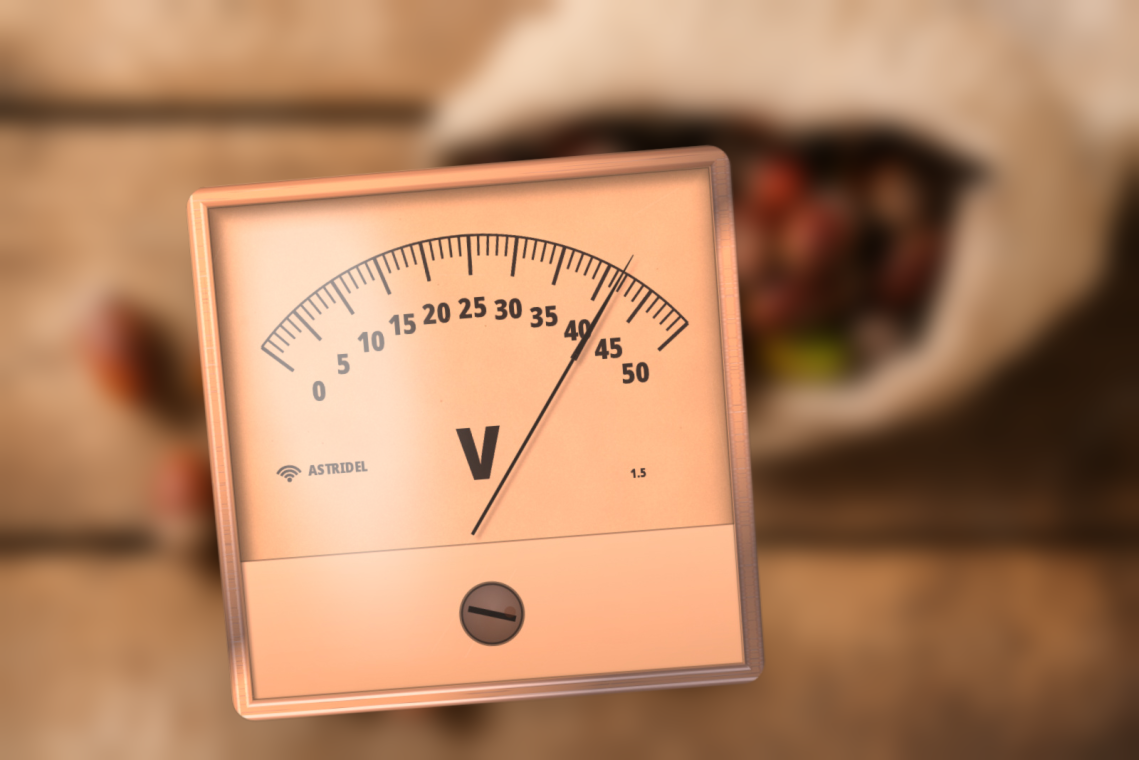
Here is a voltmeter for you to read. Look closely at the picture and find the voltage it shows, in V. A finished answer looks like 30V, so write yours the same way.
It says 41.5V
